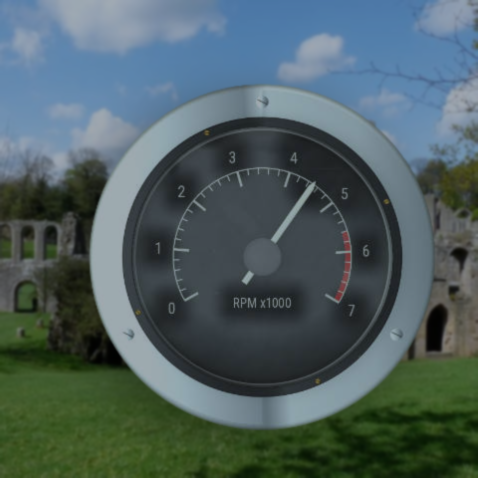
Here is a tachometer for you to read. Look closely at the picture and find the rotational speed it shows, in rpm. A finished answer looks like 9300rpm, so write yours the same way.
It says 4500rpm
